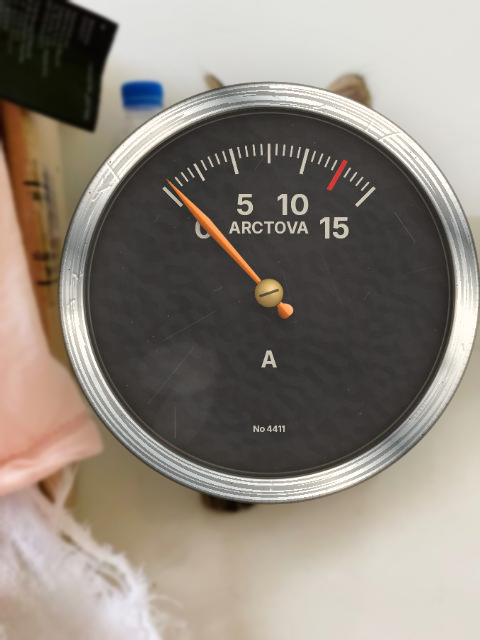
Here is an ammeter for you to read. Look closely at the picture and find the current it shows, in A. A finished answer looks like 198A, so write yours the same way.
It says 0.5A
